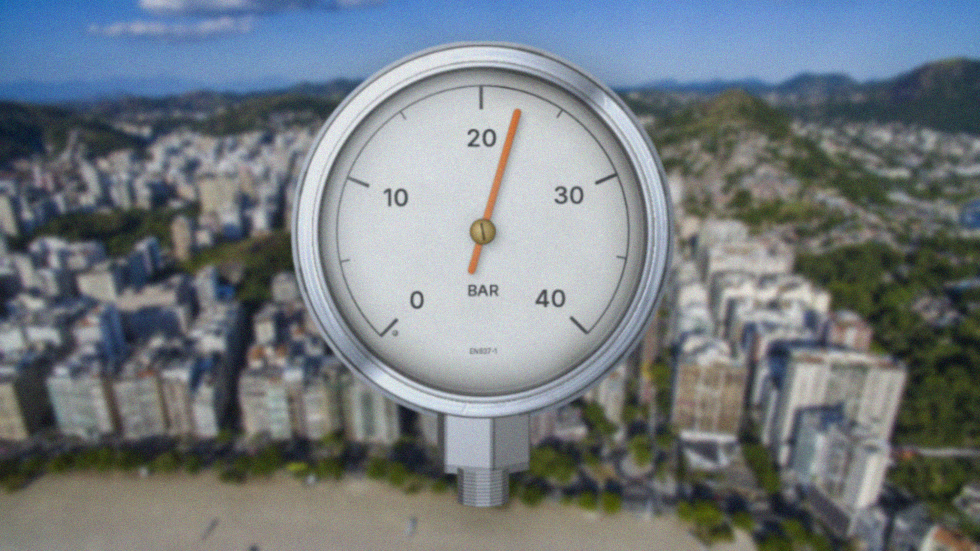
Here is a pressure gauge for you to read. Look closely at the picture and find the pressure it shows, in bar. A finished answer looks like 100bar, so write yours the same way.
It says 22.5bar
